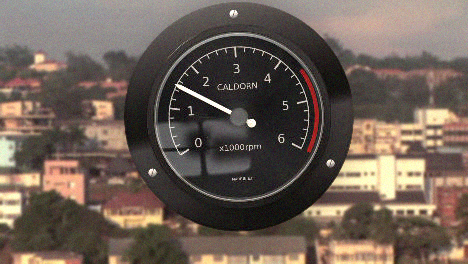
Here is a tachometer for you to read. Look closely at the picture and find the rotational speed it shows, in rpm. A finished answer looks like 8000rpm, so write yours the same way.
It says 1500rpm
